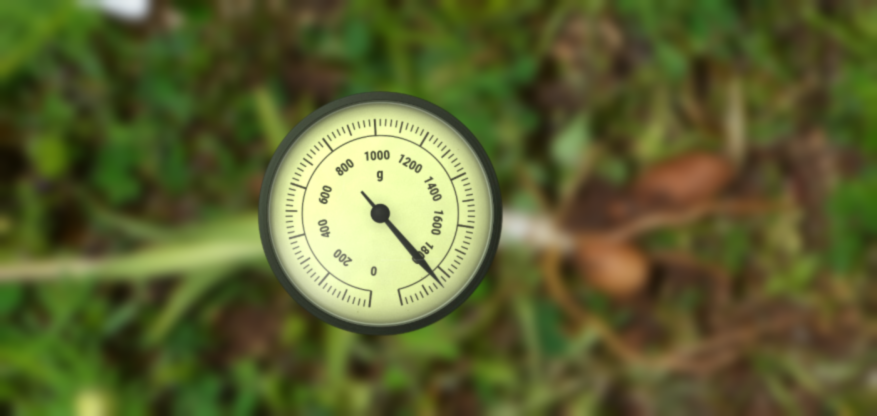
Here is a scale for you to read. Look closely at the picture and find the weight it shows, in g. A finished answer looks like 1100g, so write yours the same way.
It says 1840g
